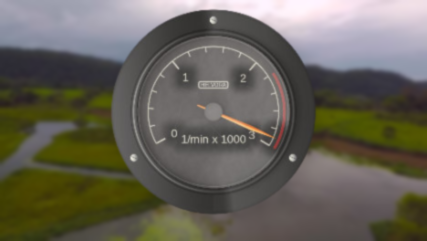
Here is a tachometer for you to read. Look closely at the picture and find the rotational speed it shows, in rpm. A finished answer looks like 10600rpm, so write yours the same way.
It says 2900rpm
